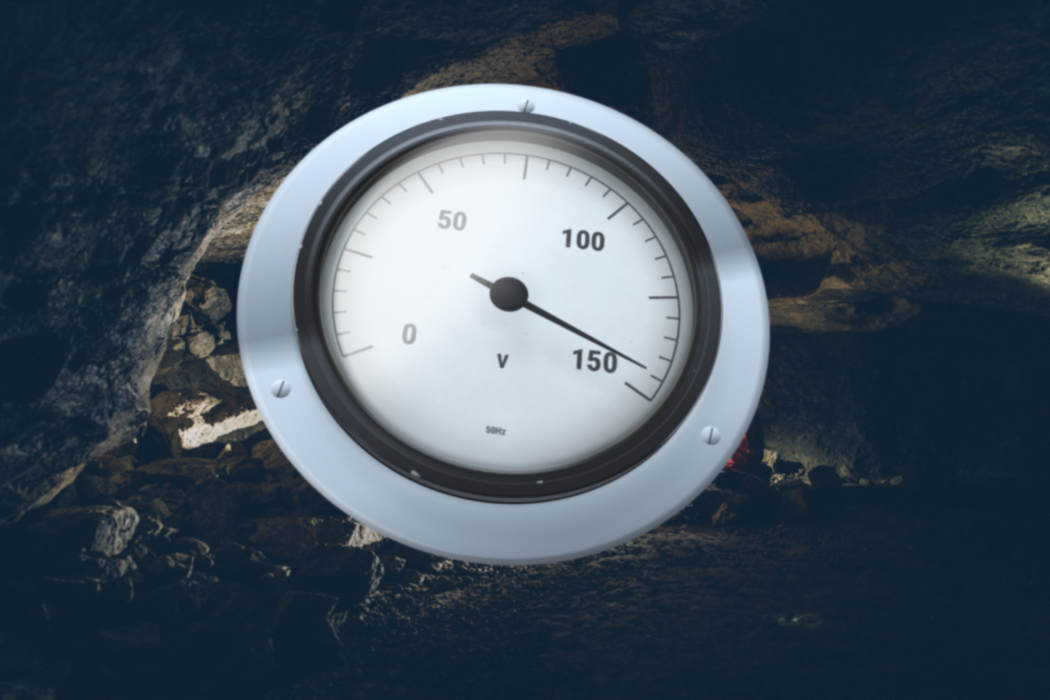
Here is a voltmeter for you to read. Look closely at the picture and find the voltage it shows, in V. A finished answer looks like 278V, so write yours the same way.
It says 145V
